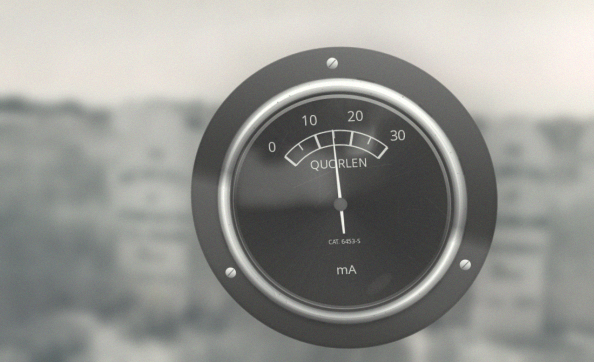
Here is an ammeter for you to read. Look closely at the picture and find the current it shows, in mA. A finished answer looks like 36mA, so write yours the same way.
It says 15mA
